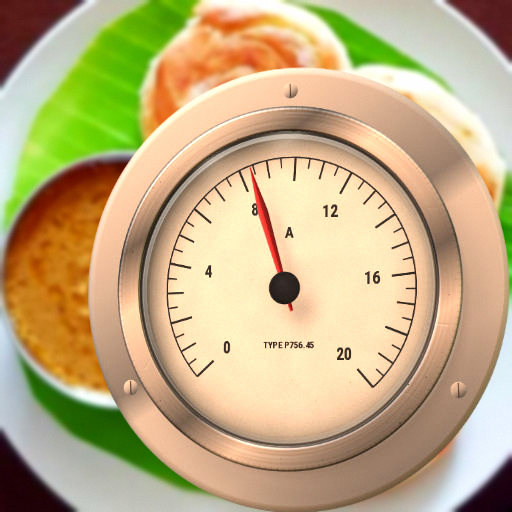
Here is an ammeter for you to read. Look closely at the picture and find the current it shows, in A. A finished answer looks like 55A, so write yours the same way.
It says 8.5A
